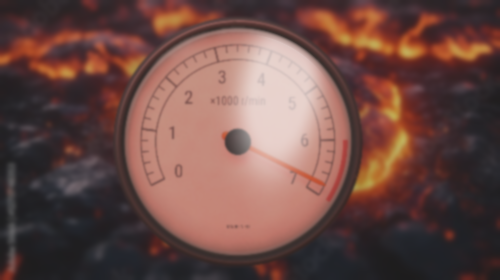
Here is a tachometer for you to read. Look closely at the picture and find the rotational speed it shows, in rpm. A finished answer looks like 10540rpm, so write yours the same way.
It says 6800rpm
